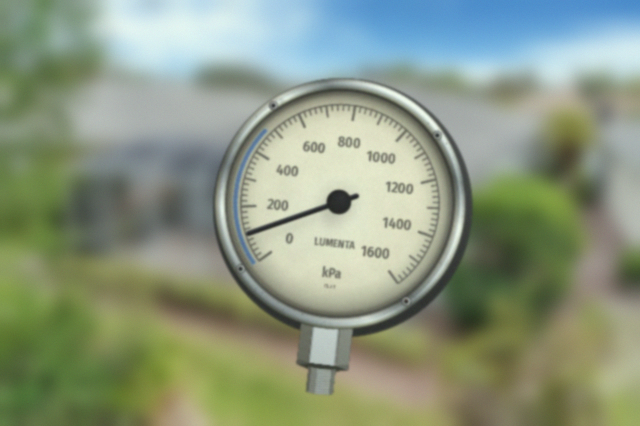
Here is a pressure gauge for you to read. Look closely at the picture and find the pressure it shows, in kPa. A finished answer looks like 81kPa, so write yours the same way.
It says 100kPa
